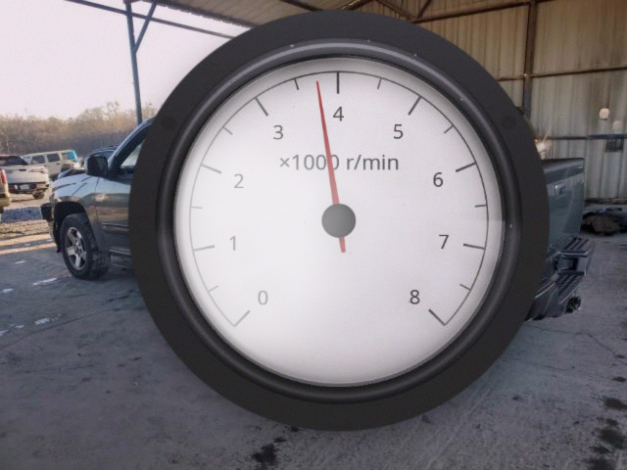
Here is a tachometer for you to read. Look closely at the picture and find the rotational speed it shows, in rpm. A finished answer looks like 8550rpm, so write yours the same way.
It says 3750rpm
